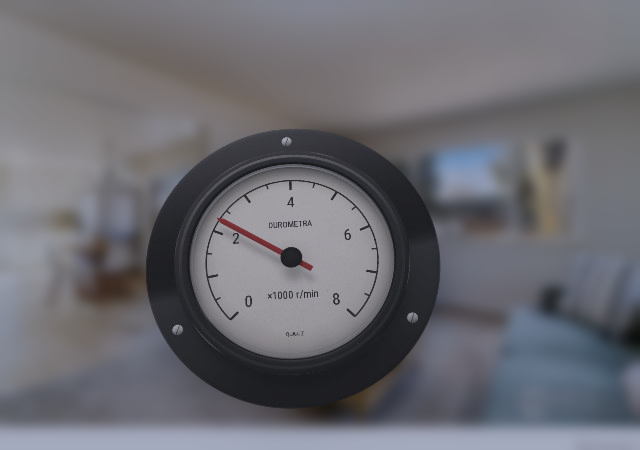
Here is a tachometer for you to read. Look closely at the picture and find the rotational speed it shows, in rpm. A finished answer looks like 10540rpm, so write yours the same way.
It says 2250rpm
